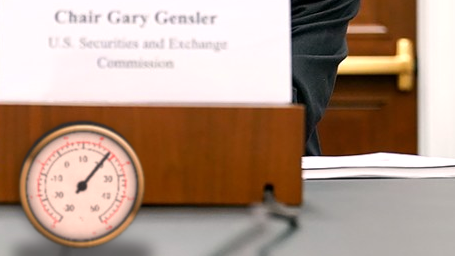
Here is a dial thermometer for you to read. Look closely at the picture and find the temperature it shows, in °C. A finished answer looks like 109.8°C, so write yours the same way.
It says 20°C
